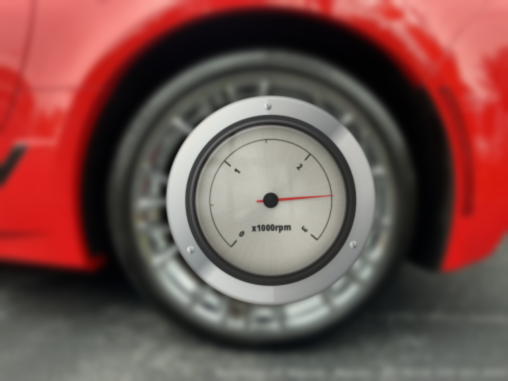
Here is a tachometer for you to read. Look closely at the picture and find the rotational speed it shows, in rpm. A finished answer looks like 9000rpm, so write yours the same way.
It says 2500rpm
